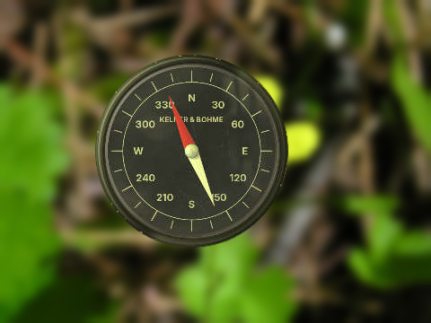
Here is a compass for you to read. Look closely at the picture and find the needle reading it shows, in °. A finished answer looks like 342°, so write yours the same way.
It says 337.5°
